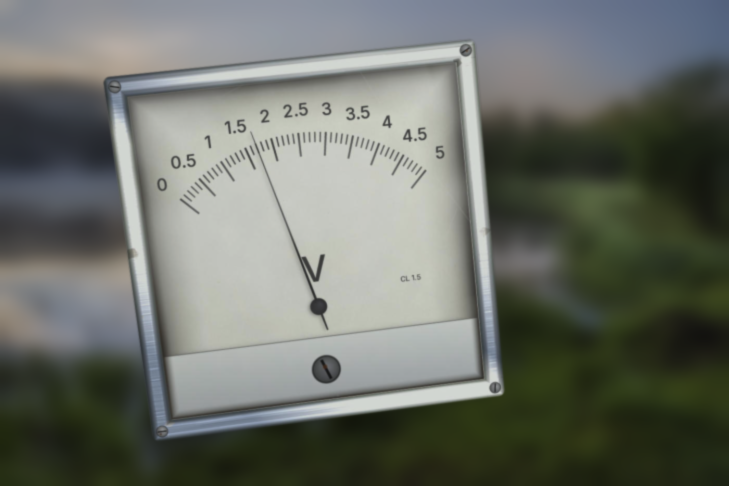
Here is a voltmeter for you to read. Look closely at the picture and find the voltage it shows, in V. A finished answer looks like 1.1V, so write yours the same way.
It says 1.7V
